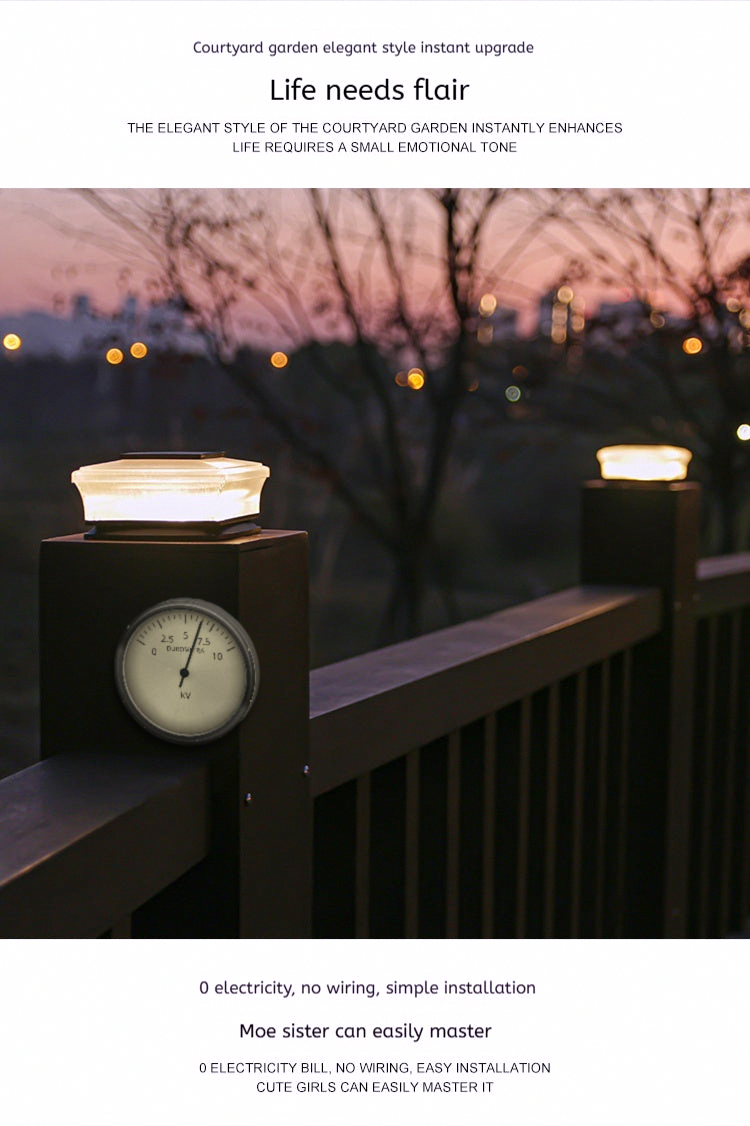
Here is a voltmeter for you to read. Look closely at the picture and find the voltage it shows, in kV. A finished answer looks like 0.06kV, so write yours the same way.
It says 6.5kV
